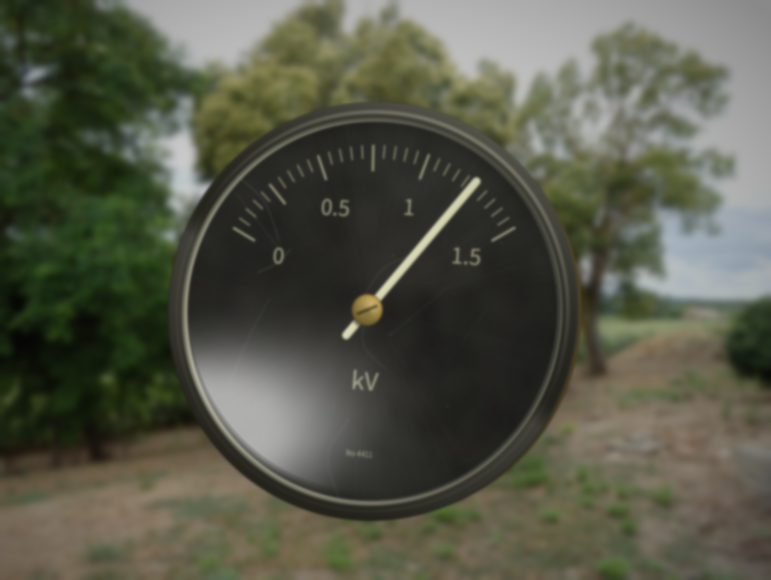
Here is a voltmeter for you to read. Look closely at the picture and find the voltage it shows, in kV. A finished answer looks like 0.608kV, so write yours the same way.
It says 1.25kV
